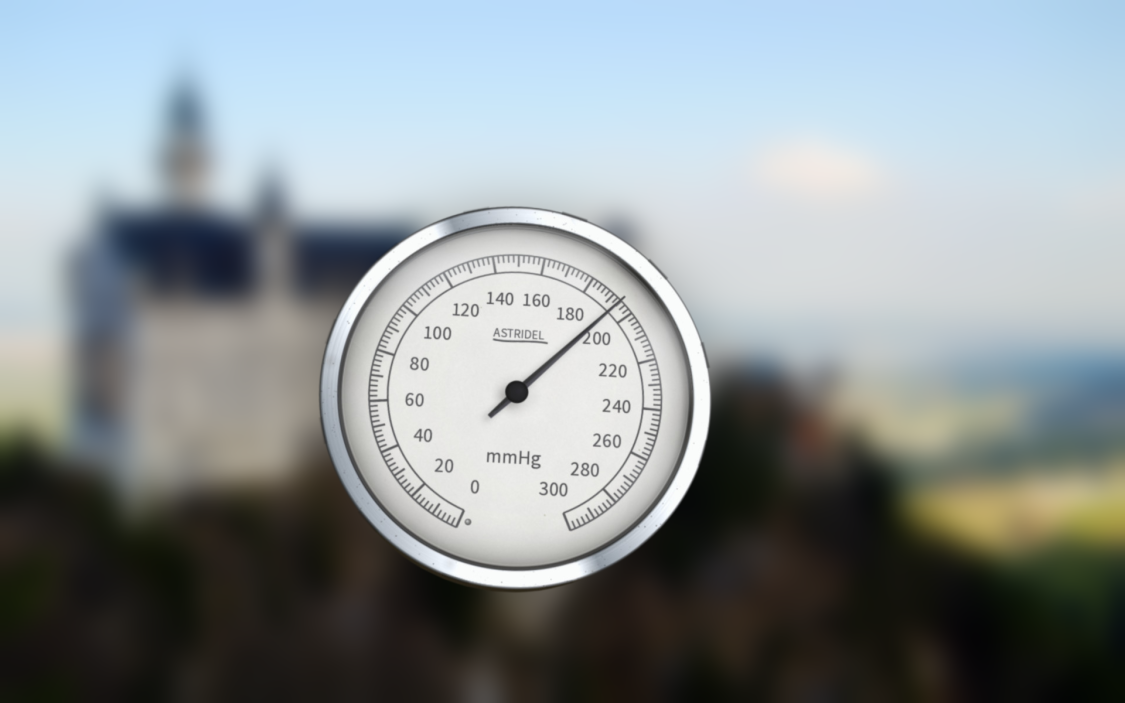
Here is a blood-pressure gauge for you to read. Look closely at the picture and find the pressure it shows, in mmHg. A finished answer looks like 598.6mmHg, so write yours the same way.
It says 194mmHg
